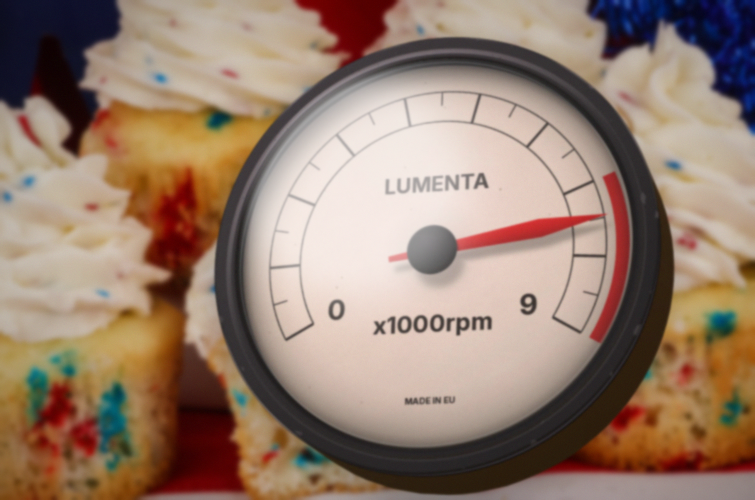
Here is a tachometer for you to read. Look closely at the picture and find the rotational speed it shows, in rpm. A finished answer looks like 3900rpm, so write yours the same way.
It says 7500rpm
